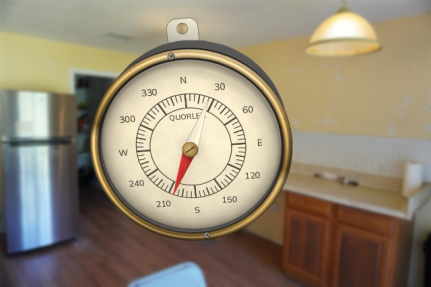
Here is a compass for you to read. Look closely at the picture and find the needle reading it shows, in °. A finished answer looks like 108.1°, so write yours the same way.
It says 205°
